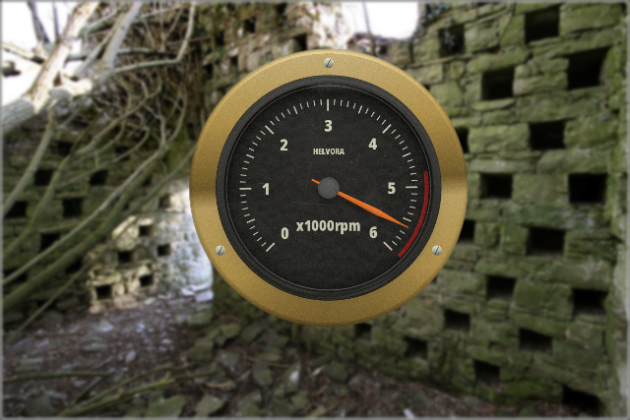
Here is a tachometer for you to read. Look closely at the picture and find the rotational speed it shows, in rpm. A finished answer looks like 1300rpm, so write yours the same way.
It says 5600rpm
